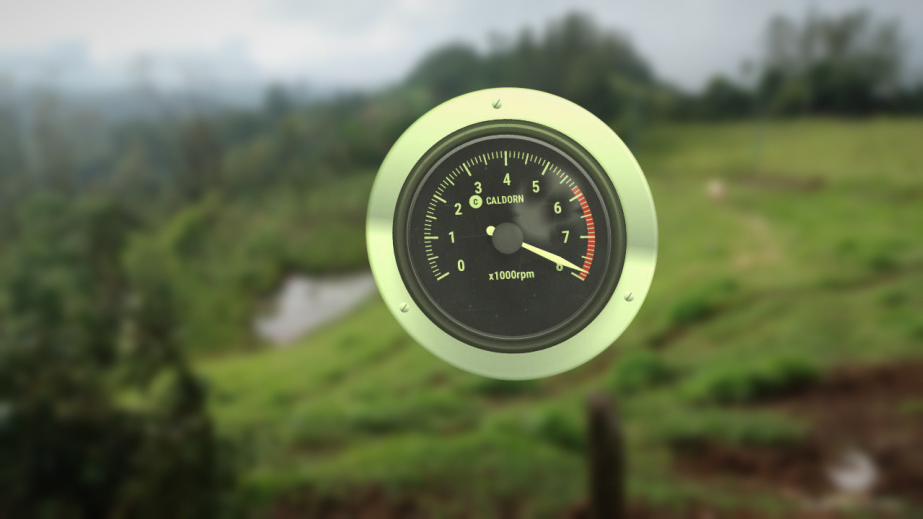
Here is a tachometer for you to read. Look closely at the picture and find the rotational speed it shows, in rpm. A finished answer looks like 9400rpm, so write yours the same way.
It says 7800rpm
